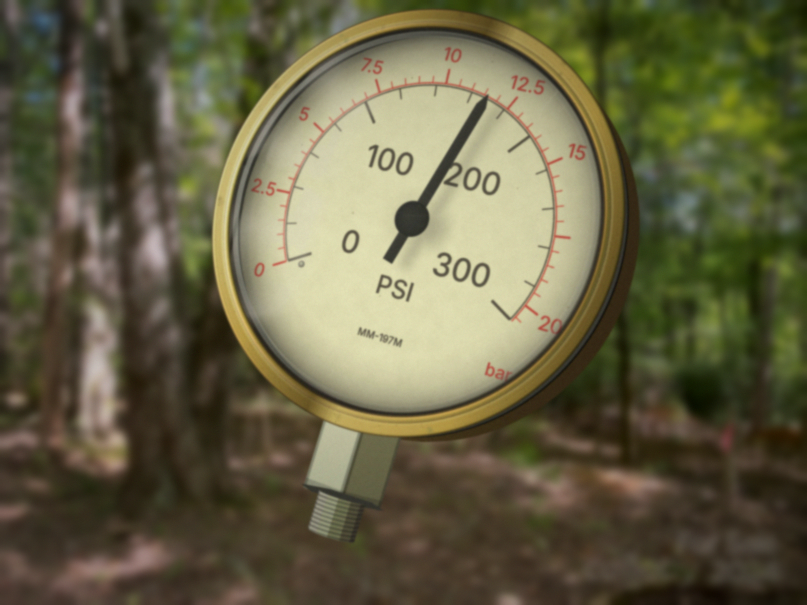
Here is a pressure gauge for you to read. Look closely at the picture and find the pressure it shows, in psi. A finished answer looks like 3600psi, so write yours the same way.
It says 170psi
